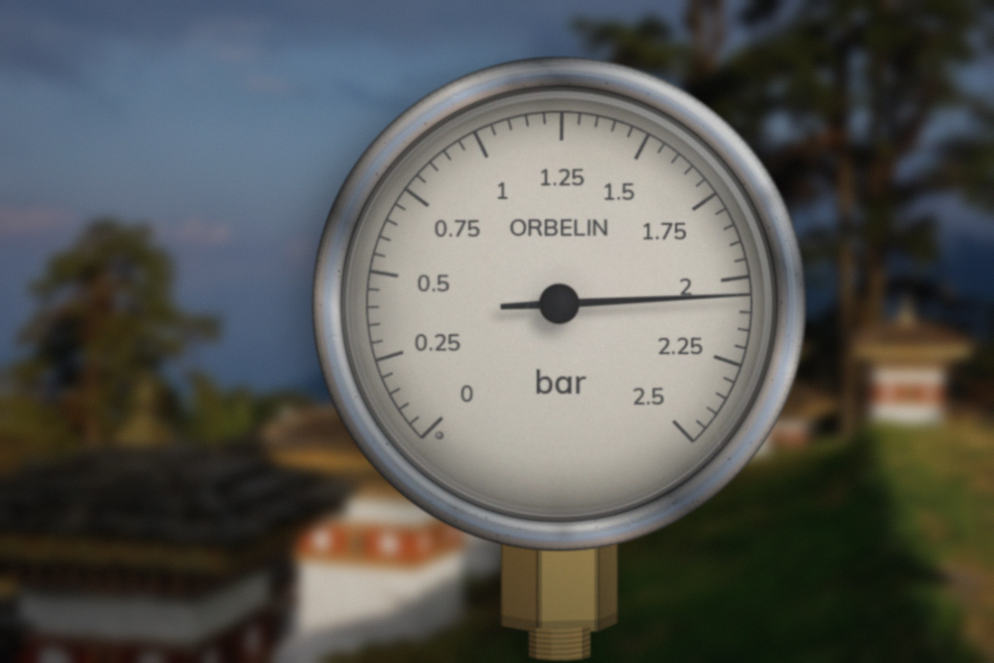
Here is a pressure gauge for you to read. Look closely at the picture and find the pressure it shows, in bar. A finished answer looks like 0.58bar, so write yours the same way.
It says 2.05bar
